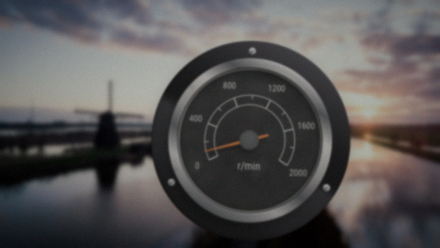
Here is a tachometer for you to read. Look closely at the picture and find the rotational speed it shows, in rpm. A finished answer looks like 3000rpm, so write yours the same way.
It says 100rpm
